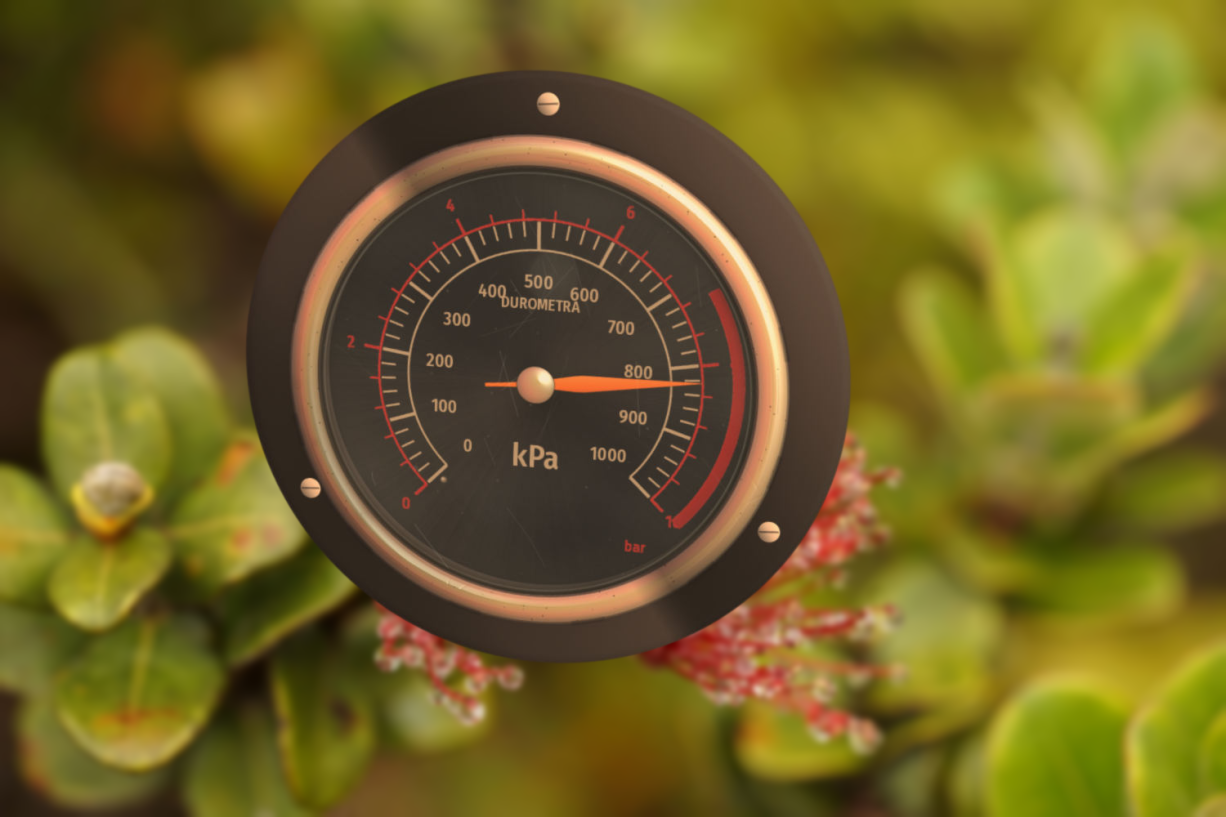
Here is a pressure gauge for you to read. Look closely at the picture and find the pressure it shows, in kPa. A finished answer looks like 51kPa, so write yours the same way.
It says 820kPa
